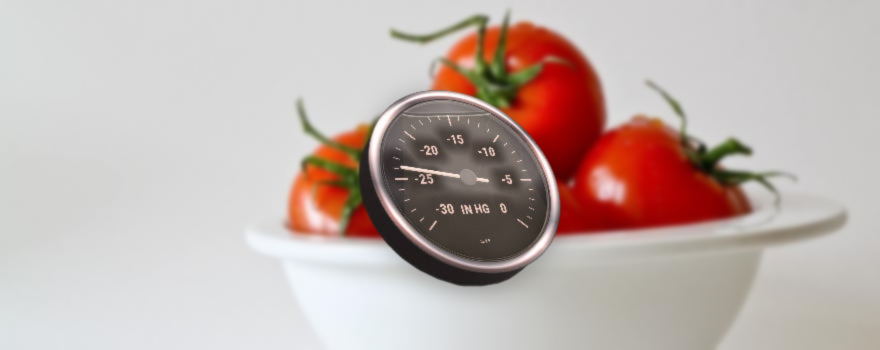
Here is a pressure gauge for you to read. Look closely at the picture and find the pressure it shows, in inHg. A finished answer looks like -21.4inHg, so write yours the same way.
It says -24inHg
